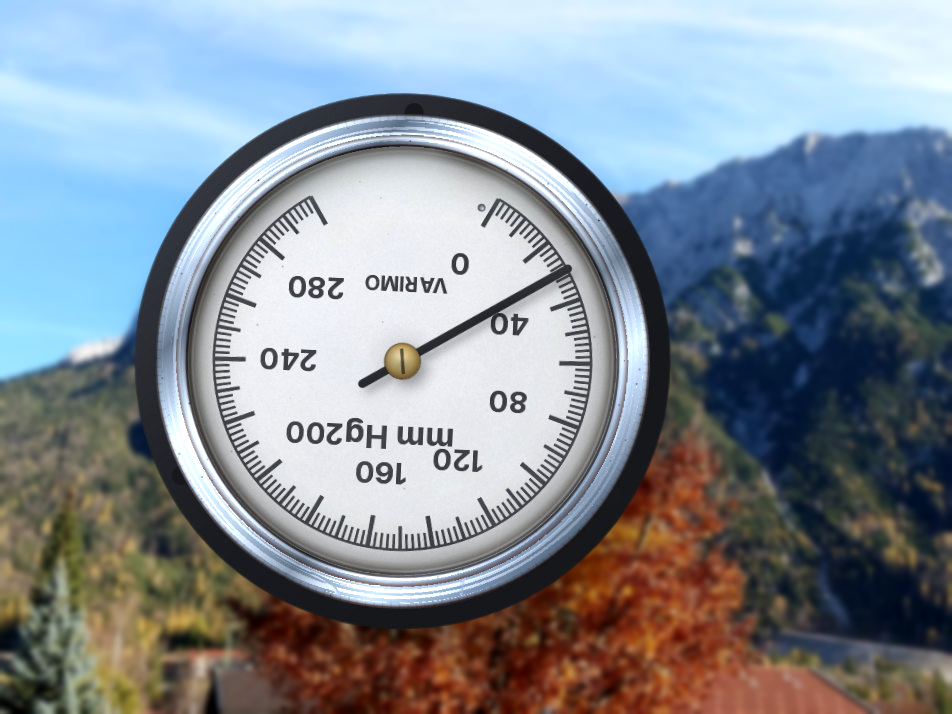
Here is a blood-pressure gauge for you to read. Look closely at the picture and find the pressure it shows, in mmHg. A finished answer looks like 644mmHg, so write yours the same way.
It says 30mmHg
